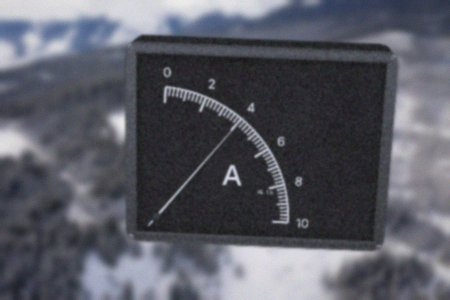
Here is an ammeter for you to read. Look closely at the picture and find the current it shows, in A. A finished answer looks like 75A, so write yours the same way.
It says 4A
